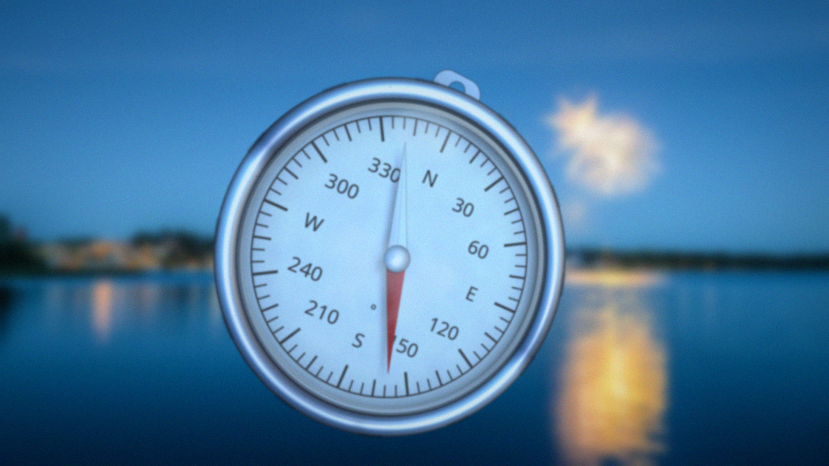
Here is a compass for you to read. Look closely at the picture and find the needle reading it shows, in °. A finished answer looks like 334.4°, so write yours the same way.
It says 160°
